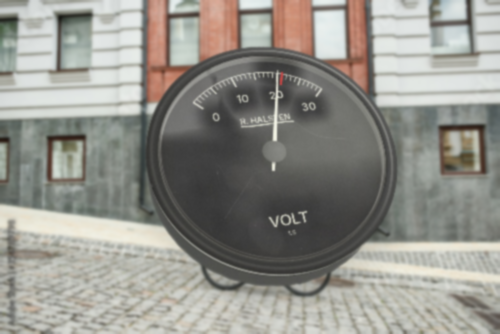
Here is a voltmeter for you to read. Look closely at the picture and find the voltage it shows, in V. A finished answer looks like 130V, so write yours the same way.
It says 20V
